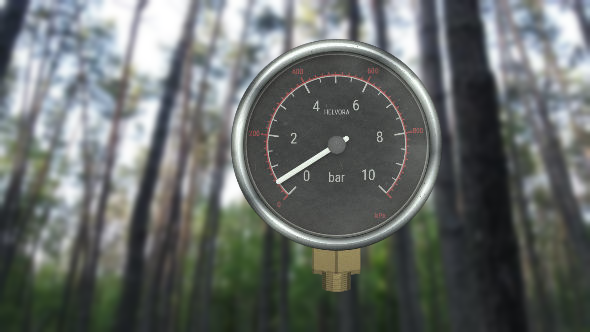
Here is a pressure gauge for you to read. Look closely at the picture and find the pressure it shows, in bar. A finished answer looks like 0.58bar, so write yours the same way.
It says 0.5bar
